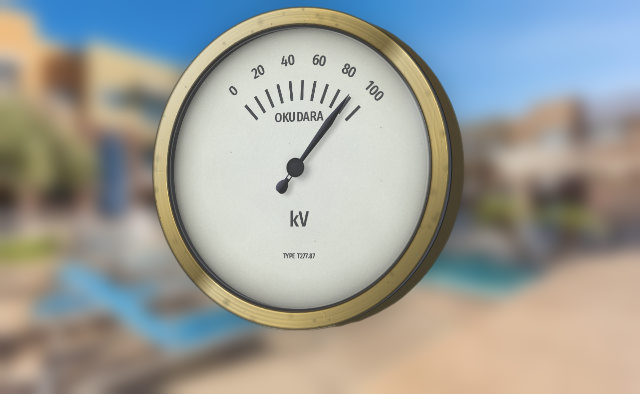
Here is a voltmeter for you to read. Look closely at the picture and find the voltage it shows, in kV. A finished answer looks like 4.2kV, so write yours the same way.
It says 90kV
